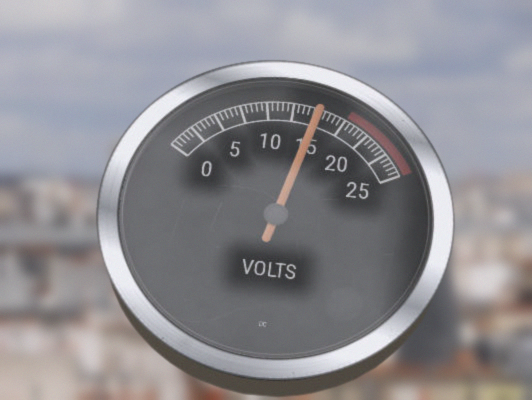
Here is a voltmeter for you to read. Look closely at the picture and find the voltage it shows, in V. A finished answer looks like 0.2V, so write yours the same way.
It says 15V
